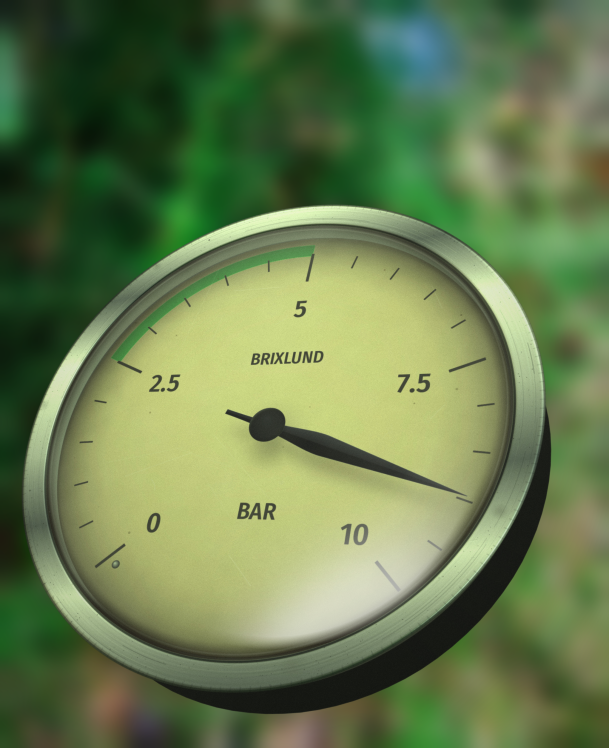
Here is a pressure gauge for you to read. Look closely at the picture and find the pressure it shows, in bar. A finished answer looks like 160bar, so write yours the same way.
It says 9bar
